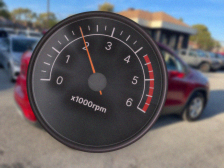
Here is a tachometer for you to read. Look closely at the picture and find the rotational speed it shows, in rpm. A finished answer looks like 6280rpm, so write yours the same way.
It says 2000rpm
